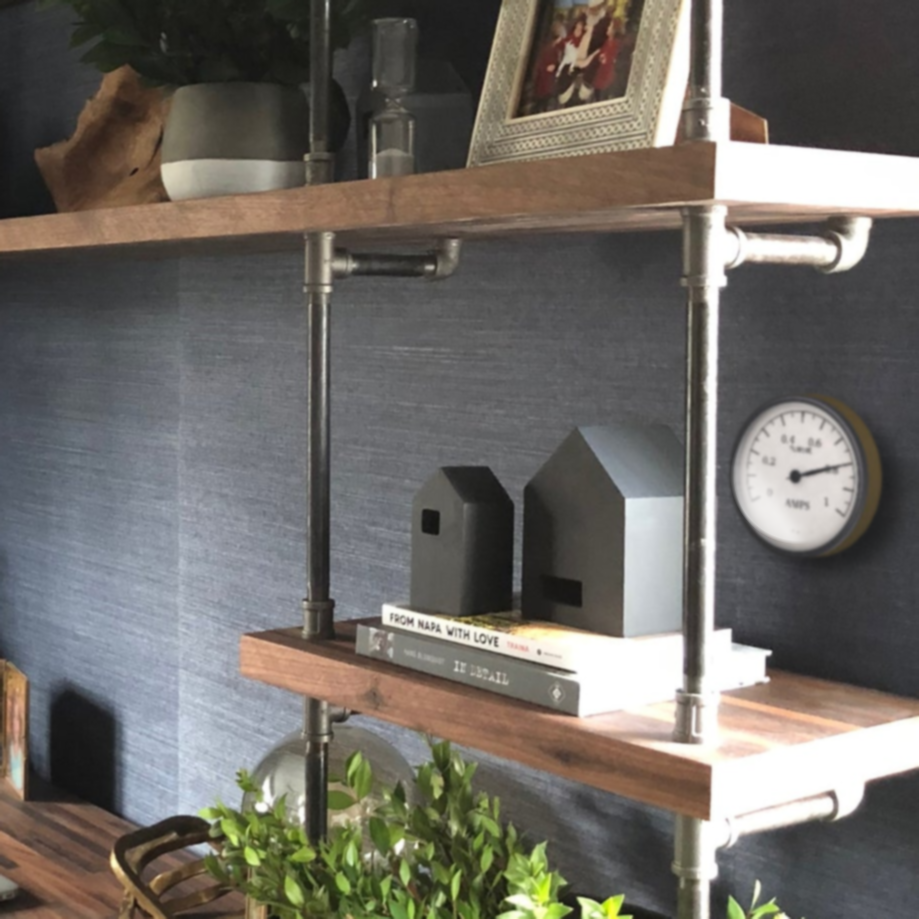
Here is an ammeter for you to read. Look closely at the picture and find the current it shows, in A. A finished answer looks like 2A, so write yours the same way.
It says 0.8A
